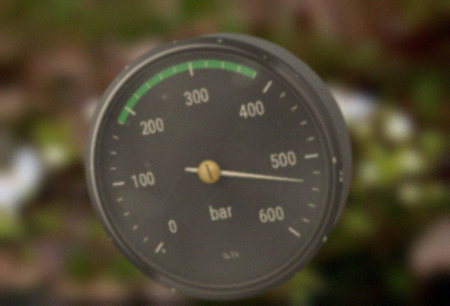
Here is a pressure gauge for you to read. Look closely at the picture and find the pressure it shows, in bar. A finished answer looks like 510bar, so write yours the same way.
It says 530bar
